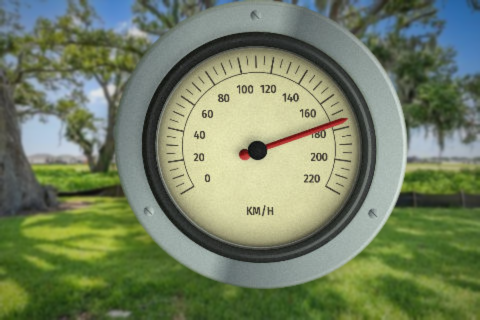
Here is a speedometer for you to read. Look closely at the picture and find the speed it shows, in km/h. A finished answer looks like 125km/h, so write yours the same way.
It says 175km/h
